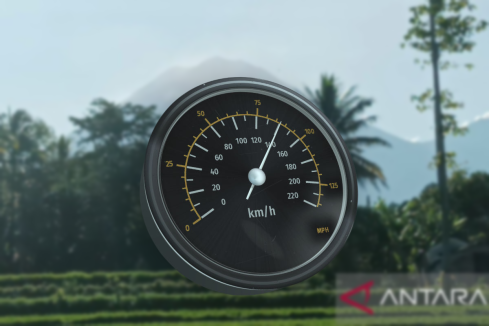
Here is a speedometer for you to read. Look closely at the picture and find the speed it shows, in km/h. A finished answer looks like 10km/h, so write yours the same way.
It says 140km/h
